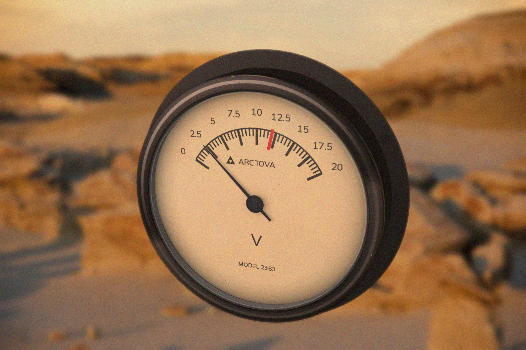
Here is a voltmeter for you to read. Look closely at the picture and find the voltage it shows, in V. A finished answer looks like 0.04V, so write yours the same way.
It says 2.5V
